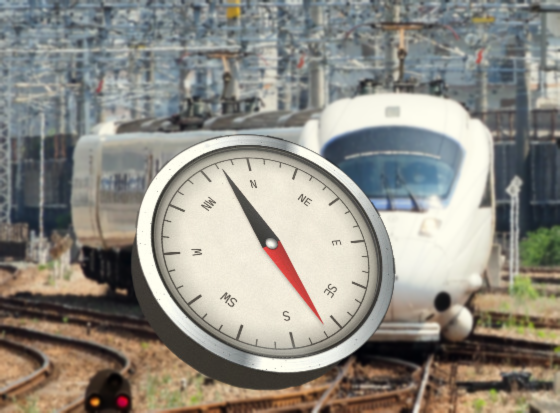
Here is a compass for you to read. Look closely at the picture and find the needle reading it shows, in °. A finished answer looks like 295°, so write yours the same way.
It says 160°
